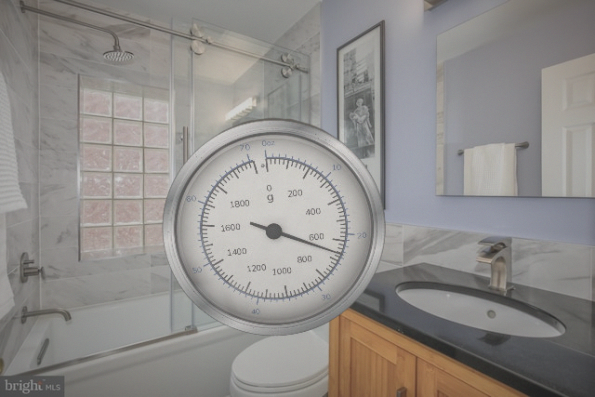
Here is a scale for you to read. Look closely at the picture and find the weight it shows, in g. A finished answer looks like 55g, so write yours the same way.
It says 660g
